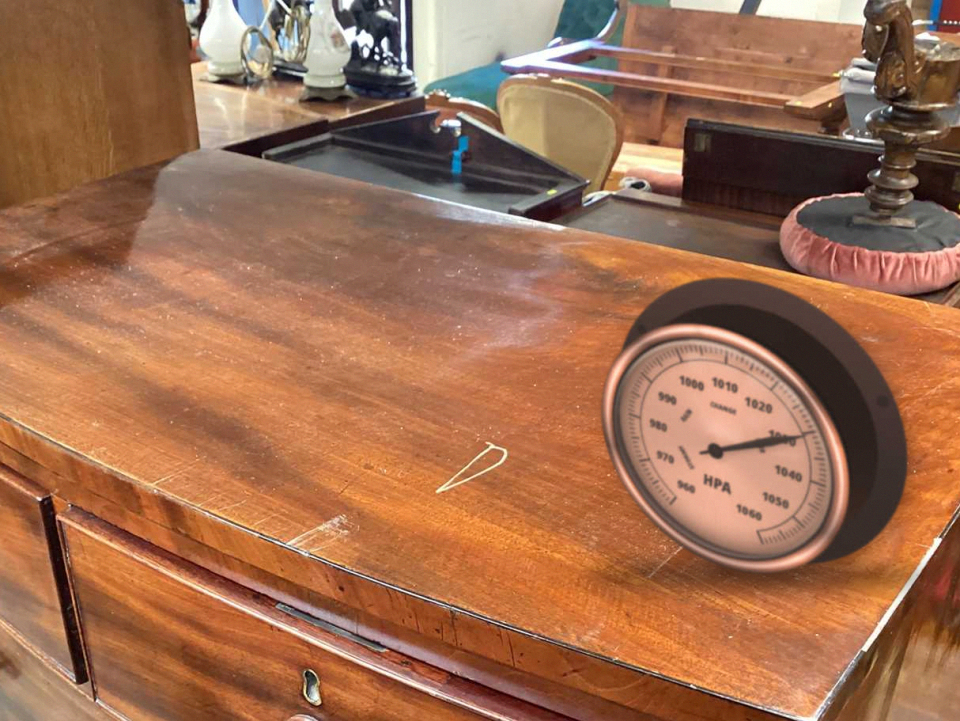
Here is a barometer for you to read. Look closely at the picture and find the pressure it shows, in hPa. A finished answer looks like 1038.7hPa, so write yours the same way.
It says 1030hPa
